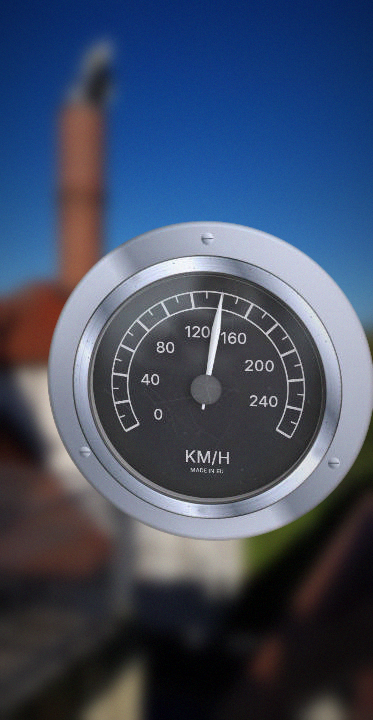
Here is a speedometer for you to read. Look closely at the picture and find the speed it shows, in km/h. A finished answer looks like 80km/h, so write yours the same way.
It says 140km/h
